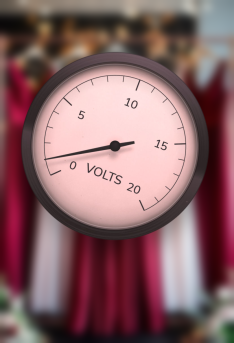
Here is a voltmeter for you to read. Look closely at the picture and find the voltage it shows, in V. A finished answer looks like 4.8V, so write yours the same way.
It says 1V
